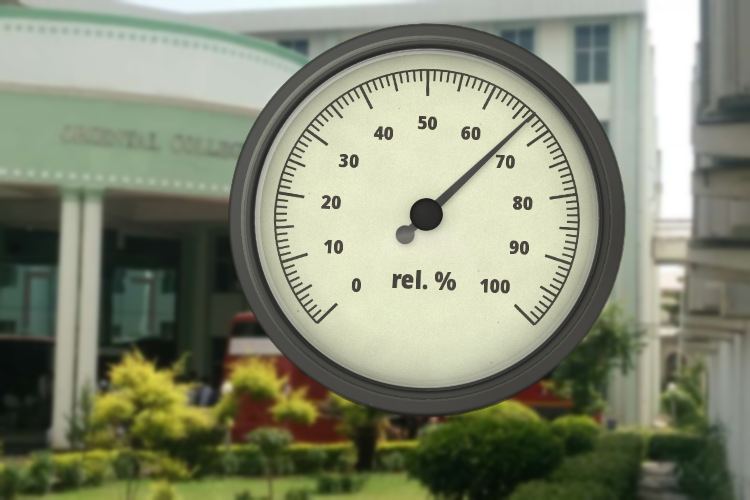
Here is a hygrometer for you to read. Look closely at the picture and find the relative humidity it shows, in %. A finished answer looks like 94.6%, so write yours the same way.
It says 67%
